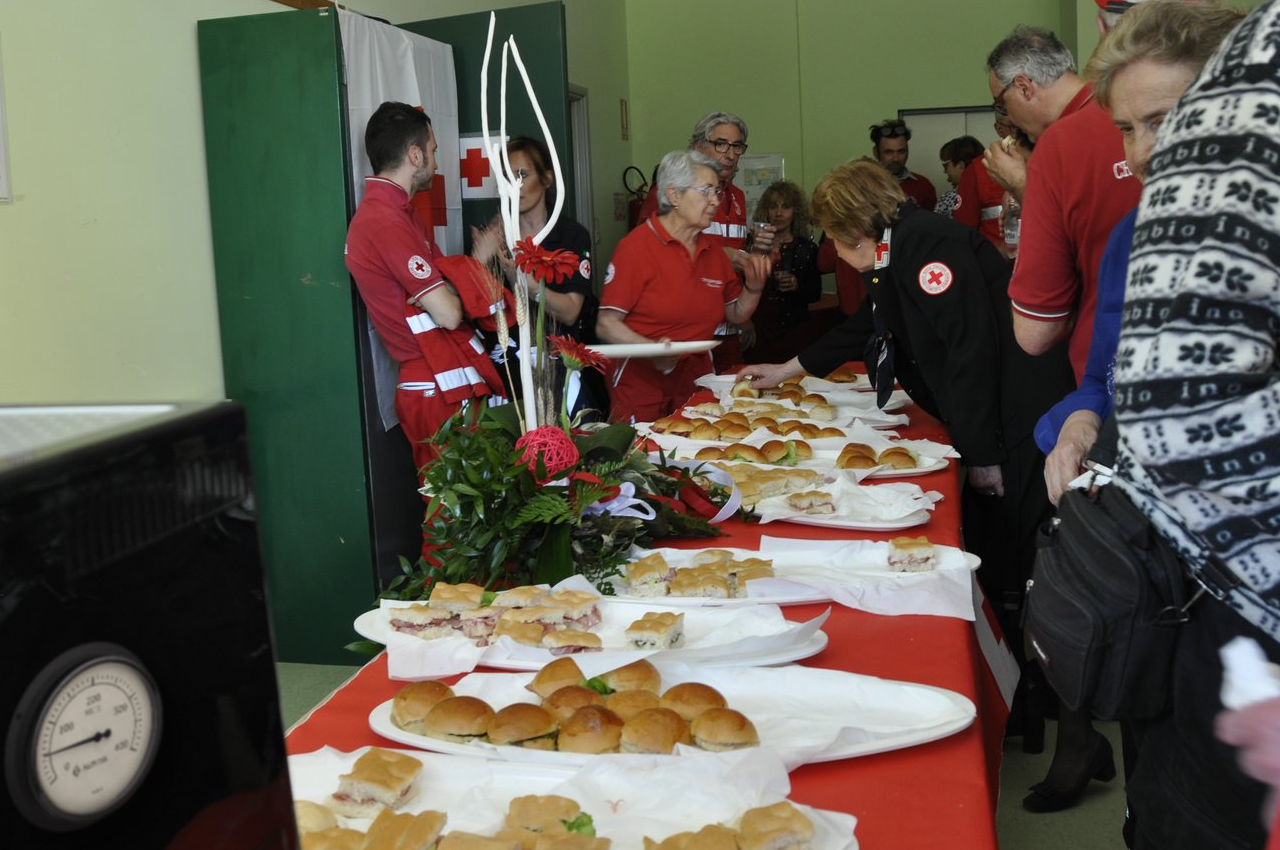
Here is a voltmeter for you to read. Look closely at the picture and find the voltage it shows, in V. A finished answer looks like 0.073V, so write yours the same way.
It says 50V
